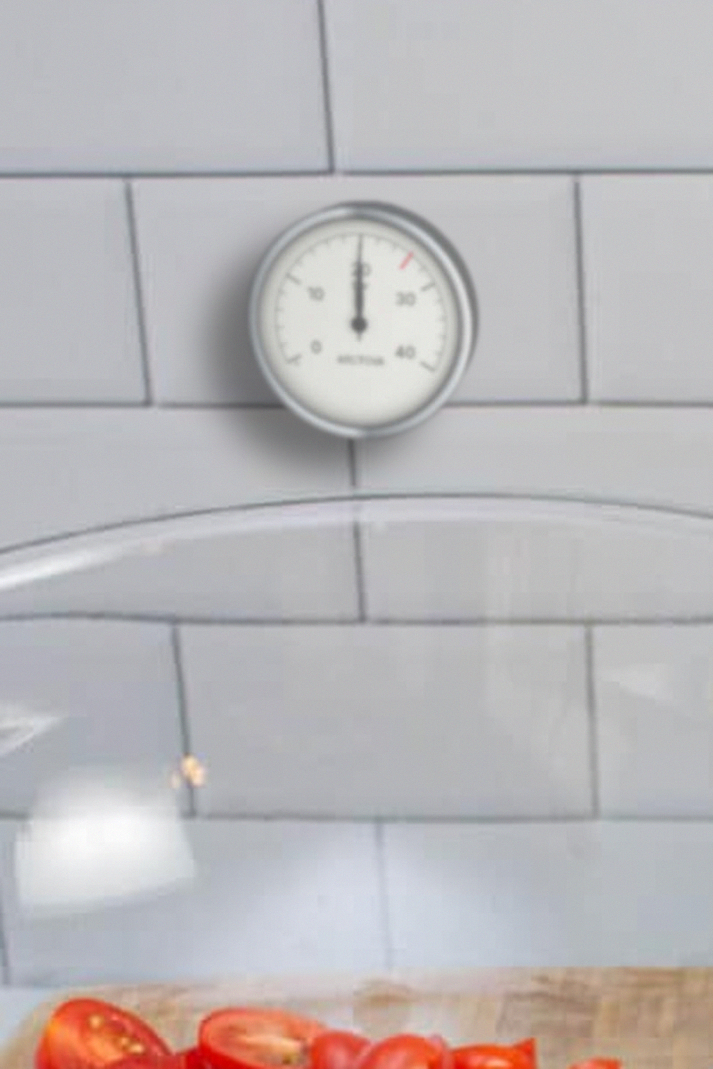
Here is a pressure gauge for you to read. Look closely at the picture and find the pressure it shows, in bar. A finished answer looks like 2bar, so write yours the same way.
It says 20bar
